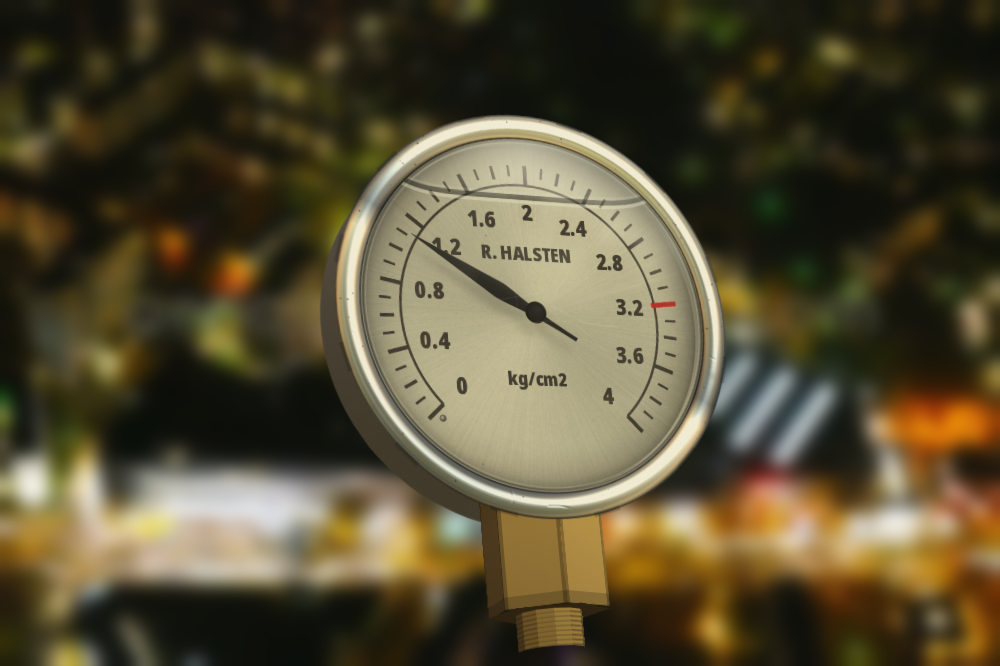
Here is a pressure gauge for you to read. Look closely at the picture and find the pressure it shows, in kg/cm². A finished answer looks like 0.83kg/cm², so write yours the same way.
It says 1.1kg/cm²
